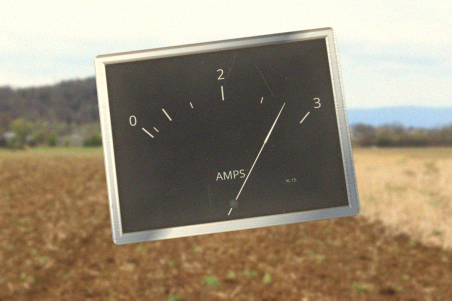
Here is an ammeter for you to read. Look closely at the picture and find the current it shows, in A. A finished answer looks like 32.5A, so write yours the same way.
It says 2.75A
